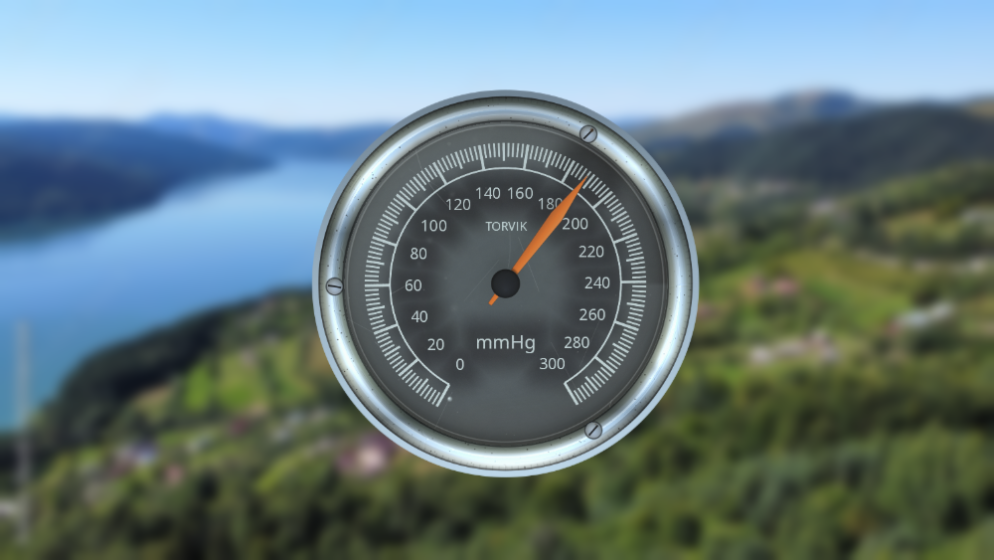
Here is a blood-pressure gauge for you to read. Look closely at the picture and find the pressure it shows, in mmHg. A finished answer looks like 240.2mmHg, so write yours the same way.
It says 188mmHg
